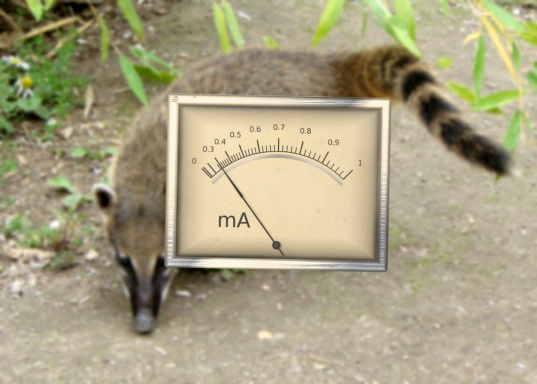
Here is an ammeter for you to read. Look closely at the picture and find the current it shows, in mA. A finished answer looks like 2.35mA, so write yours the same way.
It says 0.3mA
